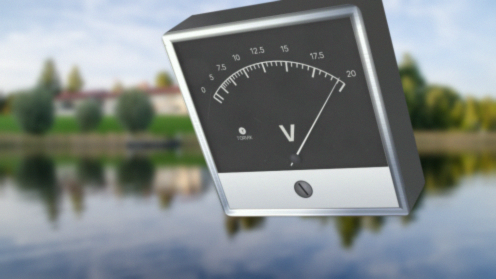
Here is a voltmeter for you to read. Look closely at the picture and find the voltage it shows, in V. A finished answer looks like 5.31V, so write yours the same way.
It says 19.5V
